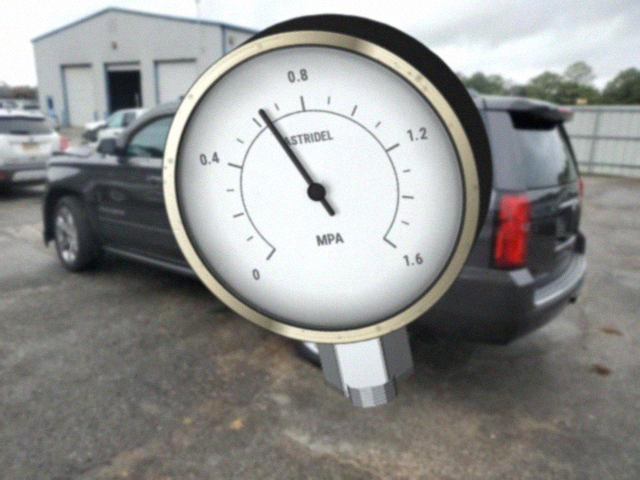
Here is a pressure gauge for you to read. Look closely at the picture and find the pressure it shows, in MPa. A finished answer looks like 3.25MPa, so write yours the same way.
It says 0.65MPa
